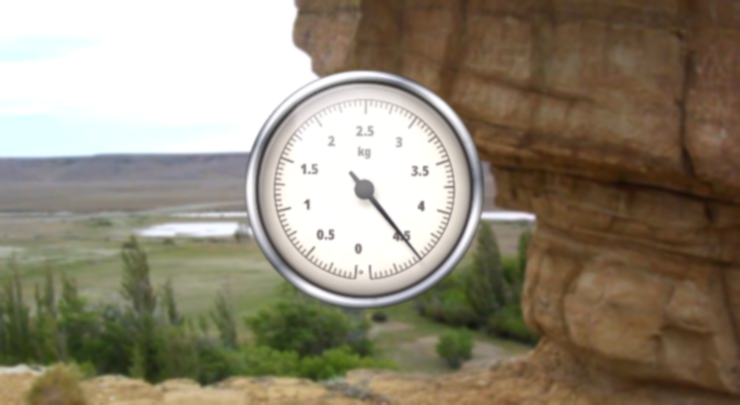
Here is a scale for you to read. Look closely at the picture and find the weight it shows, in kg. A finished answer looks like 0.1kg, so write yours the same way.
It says 4.5kg
